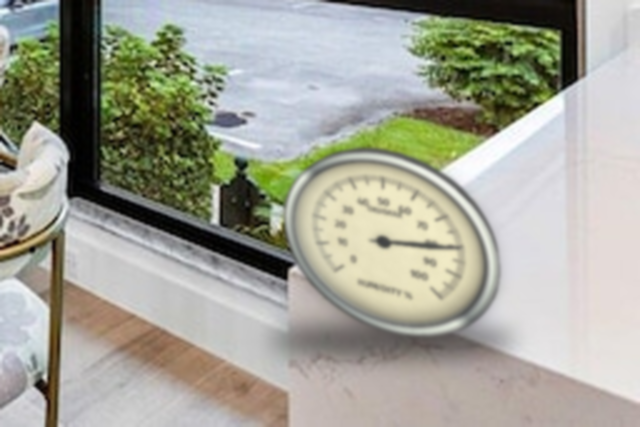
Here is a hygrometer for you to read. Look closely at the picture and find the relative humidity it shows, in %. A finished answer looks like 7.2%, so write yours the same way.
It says 80%
